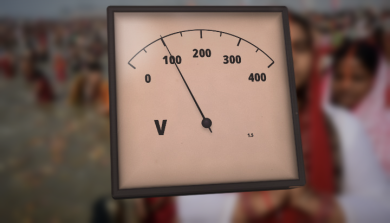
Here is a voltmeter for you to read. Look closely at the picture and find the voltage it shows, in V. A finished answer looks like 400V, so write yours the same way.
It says 100V
